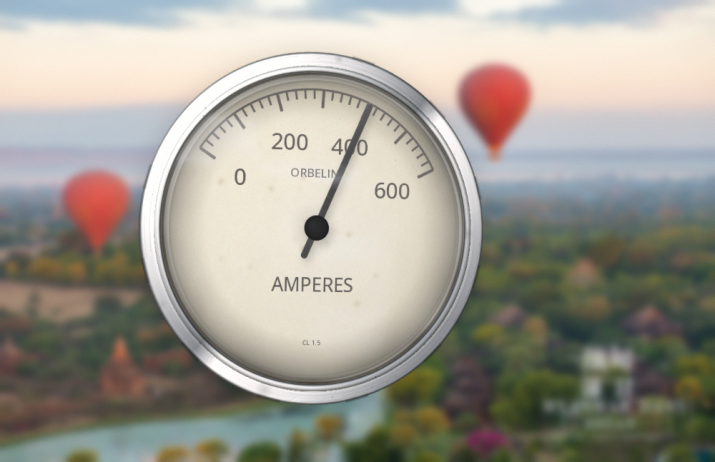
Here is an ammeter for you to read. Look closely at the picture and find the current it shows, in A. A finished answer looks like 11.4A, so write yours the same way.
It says 400A
